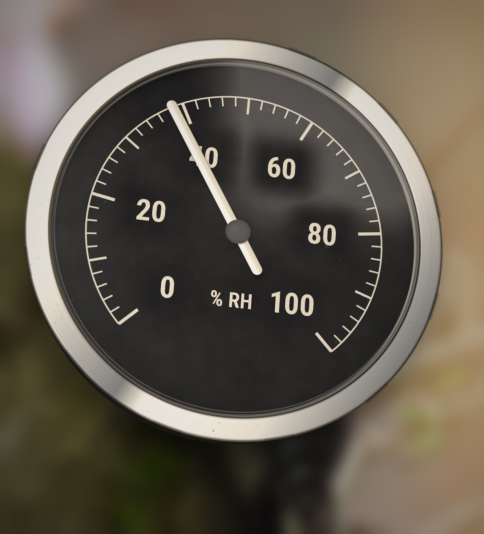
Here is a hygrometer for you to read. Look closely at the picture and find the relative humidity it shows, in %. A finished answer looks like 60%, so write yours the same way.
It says 38%
